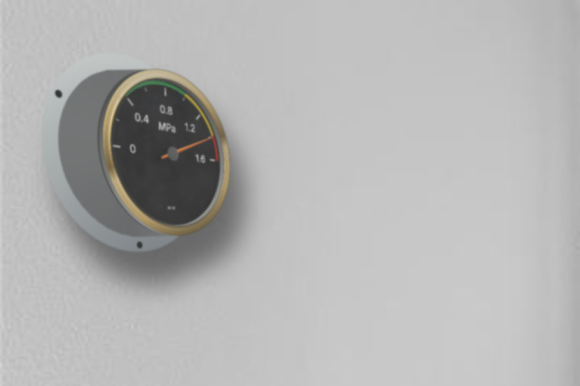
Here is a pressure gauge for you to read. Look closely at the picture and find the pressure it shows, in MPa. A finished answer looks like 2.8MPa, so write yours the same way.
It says 1.4MPa
